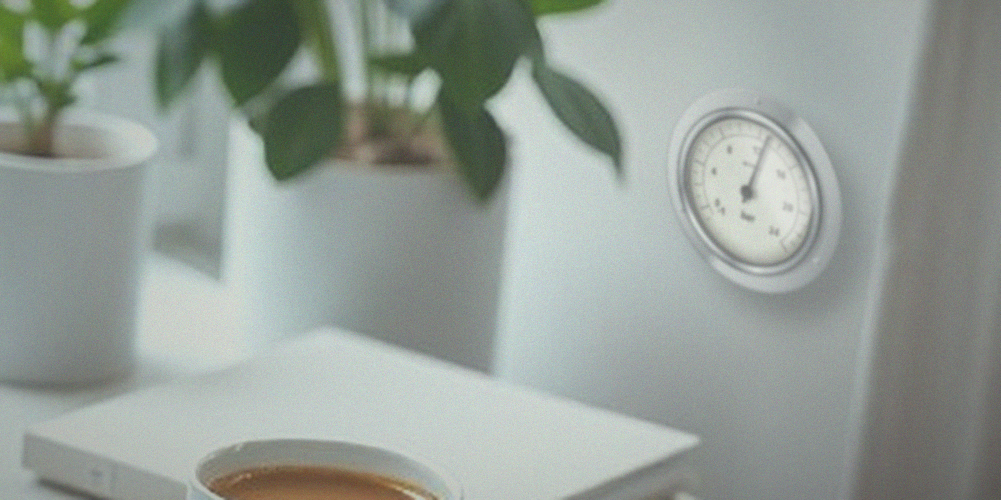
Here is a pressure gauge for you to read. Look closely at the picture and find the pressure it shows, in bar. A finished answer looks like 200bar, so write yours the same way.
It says 13bar
